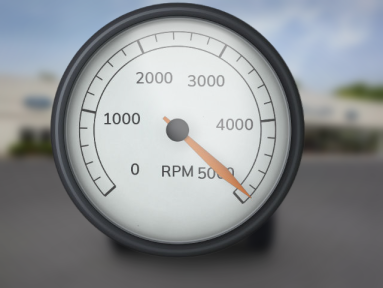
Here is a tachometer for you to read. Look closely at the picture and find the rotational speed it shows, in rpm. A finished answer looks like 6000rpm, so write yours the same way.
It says 4900rpm
